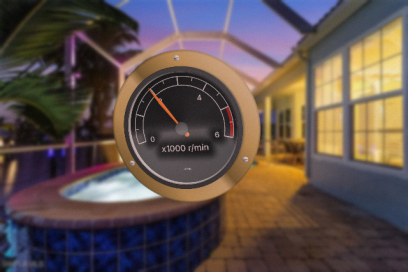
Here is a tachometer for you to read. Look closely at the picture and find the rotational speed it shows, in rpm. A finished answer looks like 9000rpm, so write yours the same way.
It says 2000rpm
